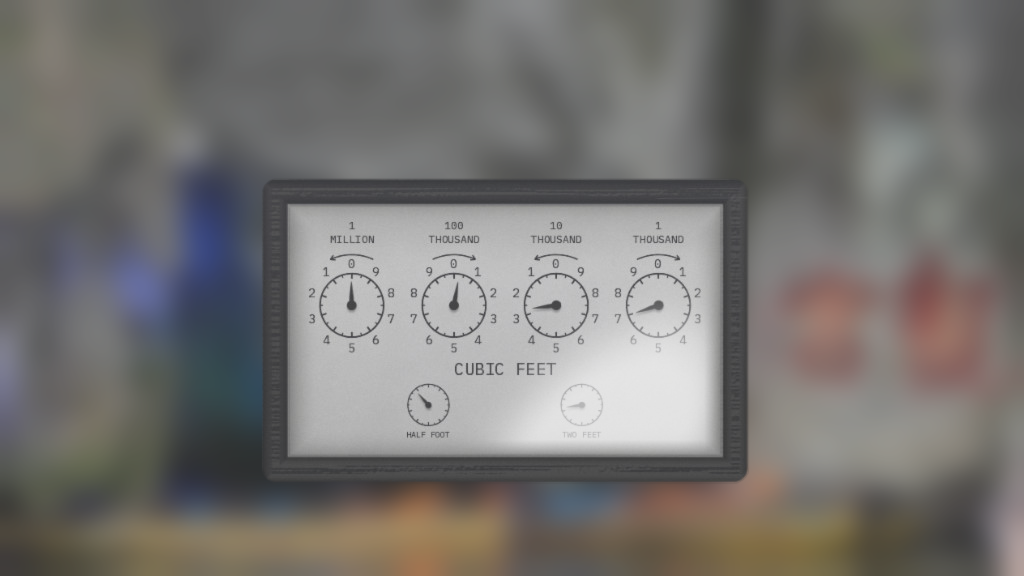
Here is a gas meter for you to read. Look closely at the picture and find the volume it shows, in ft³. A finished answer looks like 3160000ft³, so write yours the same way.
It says 2700ft³
